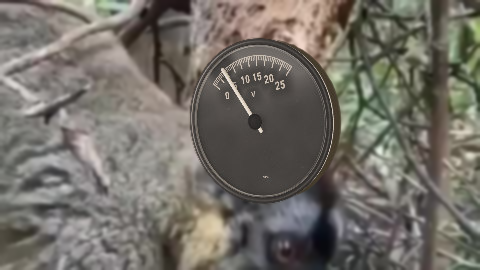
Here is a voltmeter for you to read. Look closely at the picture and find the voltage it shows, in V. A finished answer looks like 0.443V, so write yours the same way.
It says 5V
